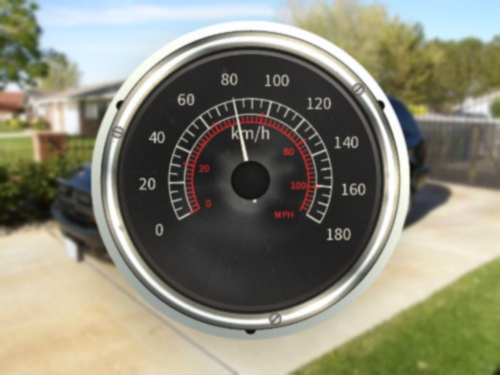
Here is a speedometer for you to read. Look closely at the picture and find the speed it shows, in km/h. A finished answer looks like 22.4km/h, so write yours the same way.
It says 80km/h
